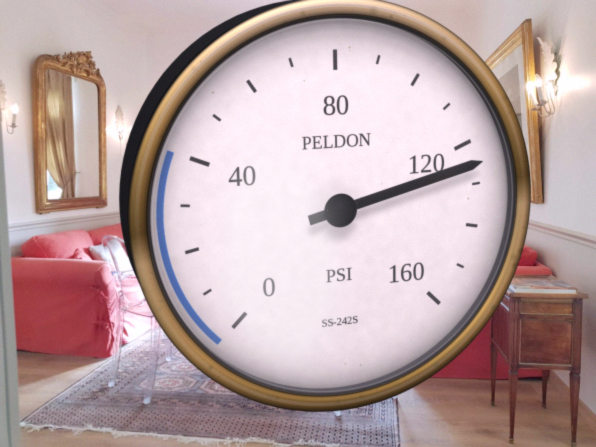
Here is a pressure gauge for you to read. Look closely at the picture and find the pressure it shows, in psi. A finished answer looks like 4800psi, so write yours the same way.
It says 125psi
